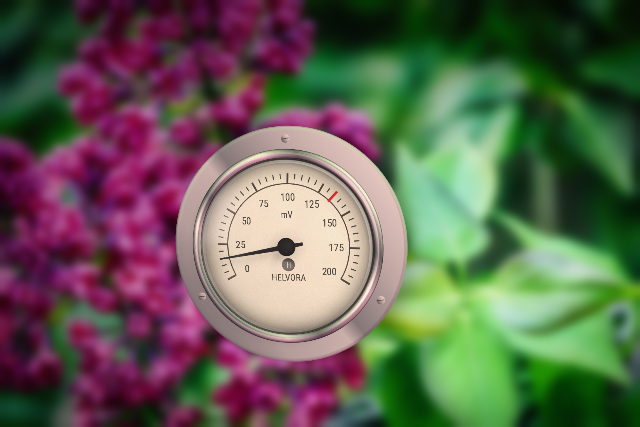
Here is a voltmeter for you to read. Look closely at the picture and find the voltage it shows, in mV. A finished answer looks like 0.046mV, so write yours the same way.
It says 15mV
